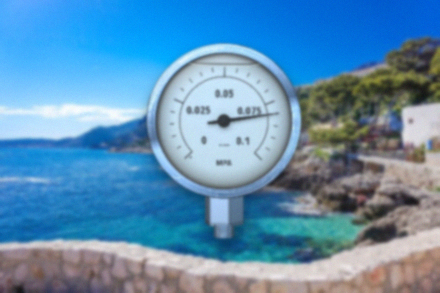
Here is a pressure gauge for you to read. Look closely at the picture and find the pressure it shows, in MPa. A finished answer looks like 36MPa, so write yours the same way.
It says 0.08MPa
